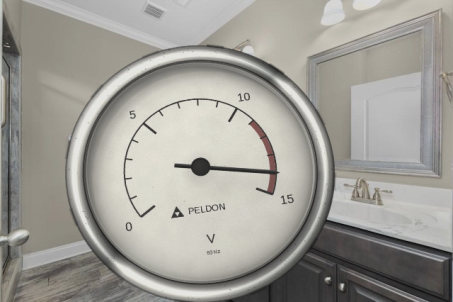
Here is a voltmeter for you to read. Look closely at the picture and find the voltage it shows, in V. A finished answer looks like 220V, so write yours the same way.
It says 14V
